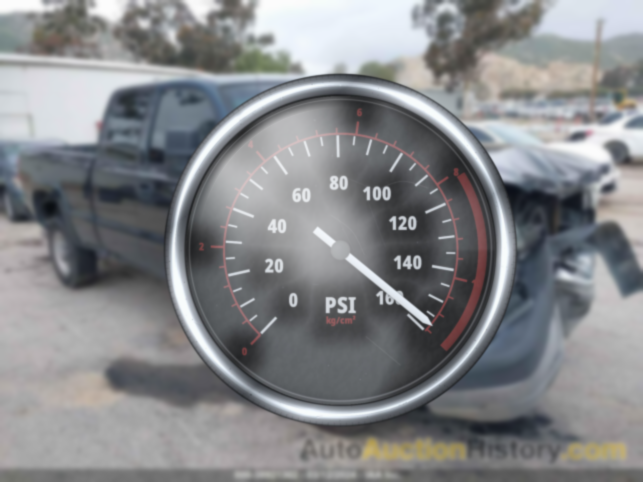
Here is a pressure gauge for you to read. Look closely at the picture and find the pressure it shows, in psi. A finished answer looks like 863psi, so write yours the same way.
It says 157.5psi
